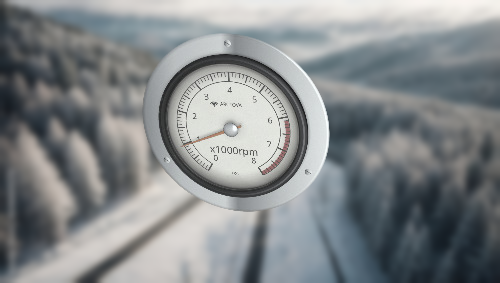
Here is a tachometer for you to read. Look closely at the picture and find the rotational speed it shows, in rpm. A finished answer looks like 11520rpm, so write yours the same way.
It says 1000rpm
